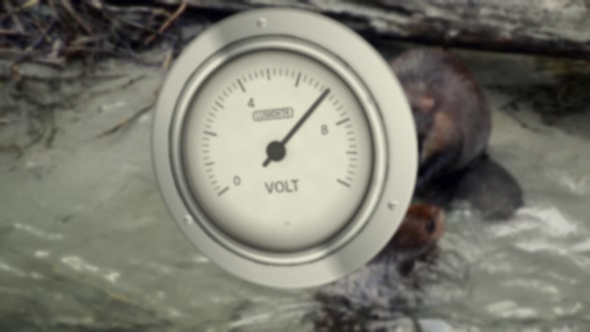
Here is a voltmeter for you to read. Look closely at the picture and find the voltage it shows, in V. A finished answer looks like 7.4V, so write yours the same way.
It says 7V
